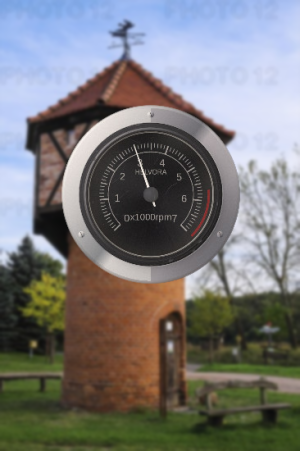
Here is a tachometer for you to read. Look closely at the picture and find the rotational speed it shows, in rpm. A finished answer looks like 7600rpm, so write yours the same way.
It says 3000rpm
